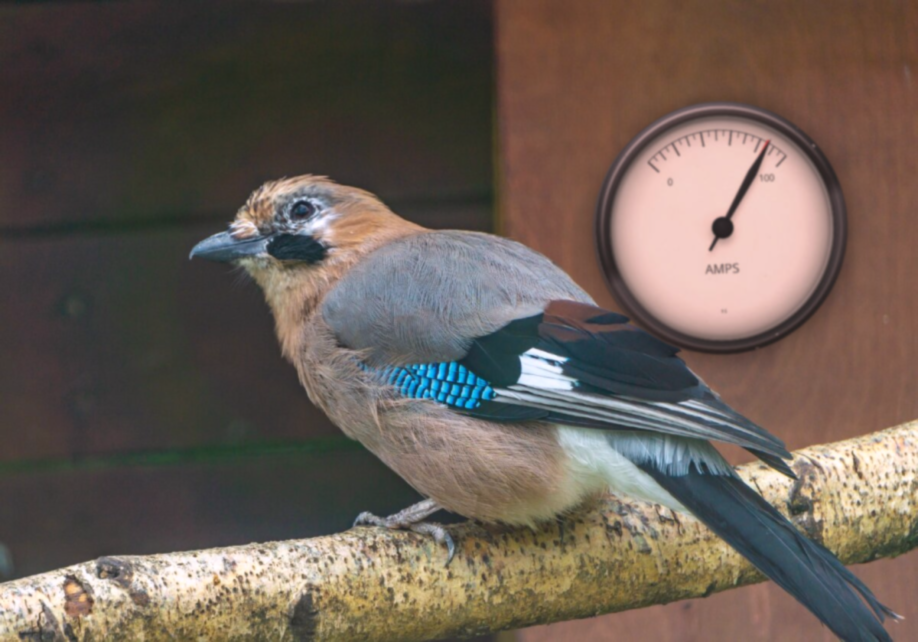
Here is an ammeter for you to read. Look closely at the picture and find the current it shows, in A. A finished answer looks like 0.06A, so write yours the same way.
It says 85A
